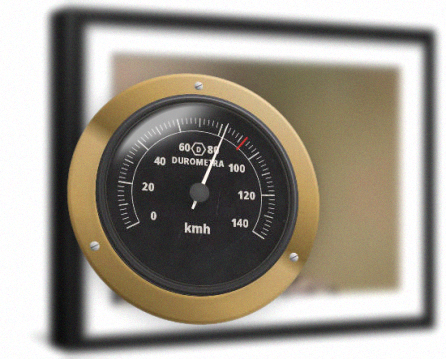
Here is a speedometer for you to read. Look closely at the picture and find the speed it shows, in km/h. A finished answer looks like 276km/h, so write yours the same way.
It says 82km/h
